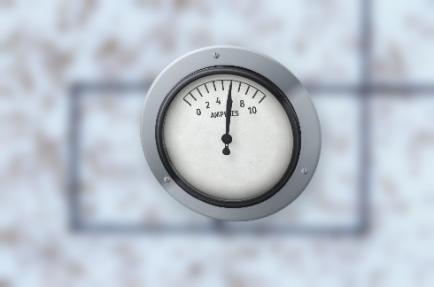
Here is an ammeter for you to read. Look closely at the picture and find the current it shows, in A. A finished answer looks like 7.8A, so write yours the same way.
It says 6A
